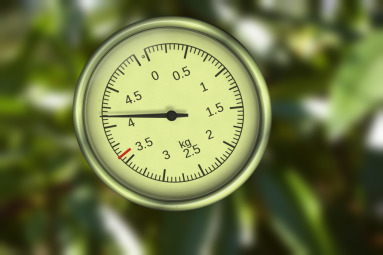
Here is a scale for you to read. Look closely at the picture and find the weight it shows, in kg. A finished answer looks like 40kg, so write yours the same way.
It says 4.15kg
